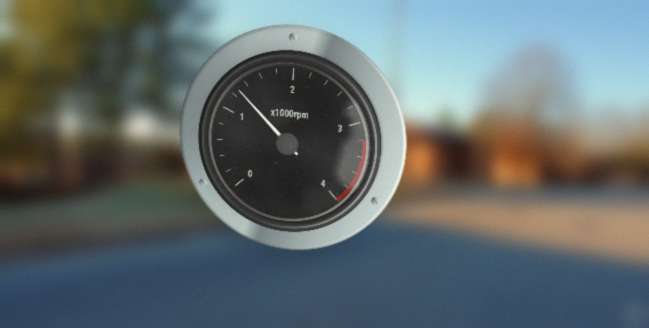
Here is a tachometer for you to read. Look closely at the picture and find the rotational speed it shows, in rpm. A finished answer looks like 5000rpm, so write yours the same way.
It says 1300rpm
